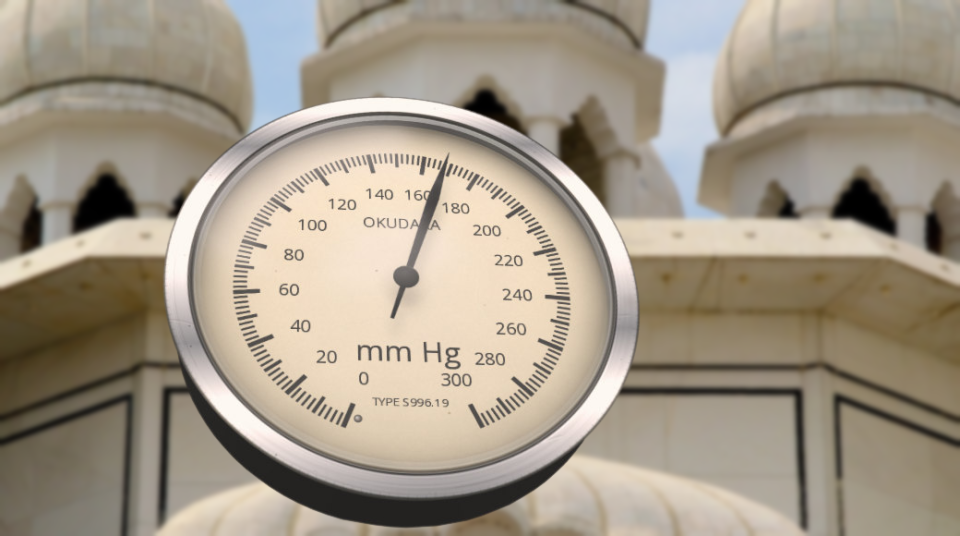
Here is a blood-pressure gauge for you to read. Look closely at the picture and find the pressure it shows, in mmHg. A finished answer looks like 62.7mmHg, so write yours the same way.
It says 168mmHg
